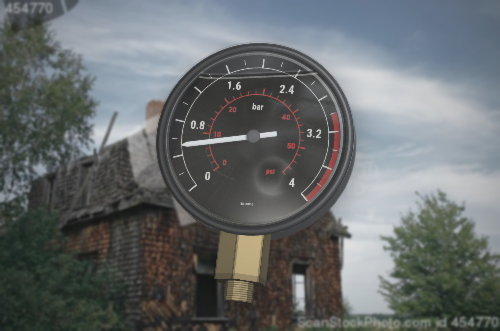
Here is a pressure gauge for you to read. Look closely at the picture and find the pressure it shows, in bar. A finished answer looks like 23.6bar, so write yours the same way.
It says 0.5bar
